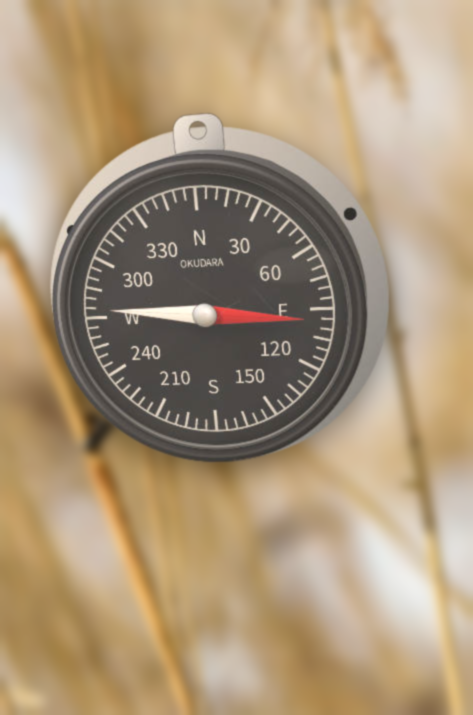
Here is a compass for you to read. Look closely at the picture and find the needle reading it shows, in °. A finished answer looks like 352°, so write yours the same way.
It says 95°
